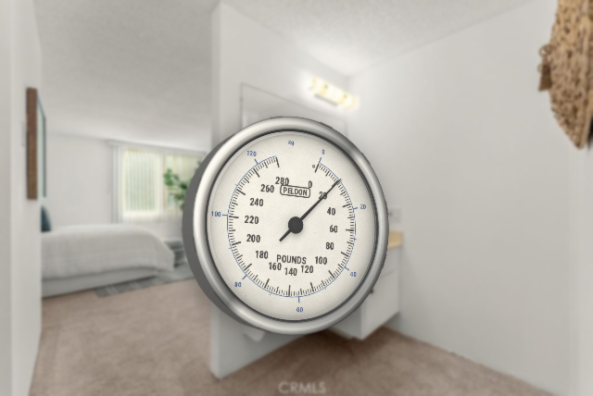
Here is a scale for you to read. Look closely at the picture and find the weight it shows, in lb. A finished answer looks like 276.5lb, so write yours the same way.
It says 20lb
